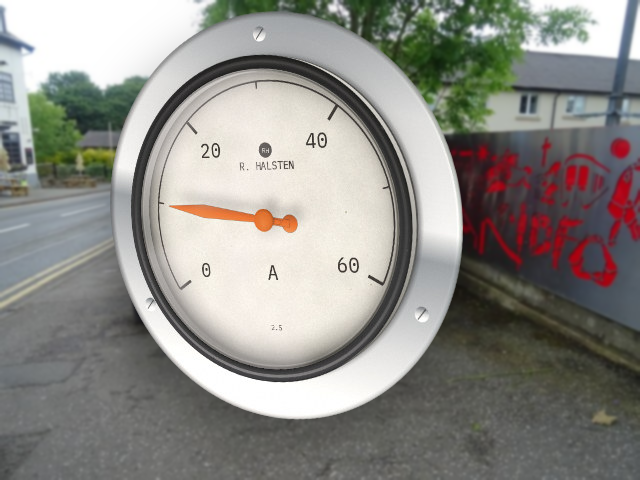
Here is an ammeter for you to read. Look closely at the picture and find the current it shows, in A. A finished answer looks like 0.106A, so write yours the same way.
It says 10A
